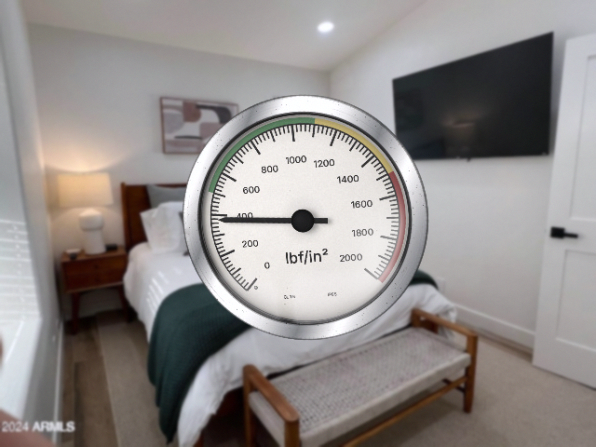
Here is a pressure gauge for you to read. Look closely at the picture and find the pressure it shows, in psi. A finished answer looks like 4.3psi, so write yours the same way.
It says 380psi
